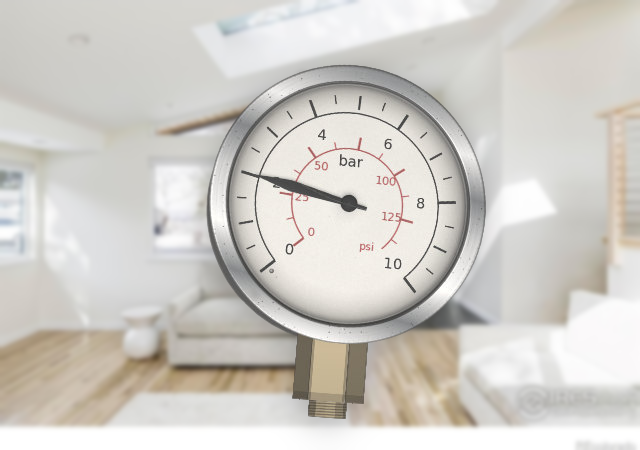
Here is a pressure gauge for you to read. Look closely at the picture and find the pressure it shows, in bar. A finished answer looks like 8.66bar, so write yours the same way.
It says 2bar
